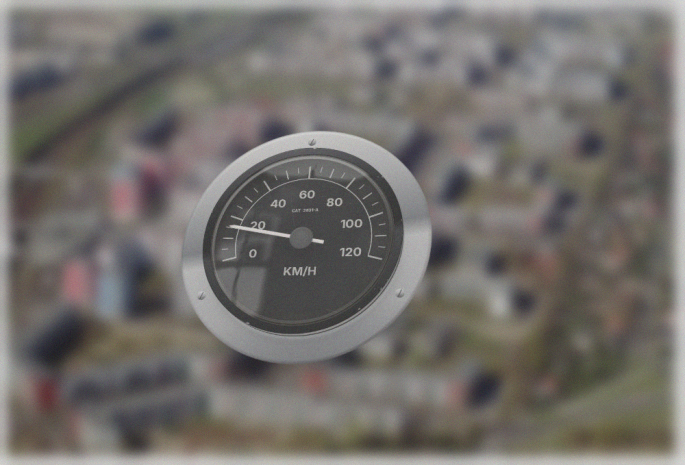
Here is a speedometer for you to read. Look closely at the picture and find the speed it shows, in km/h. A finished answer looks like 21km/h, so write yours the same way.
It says 15km/h
